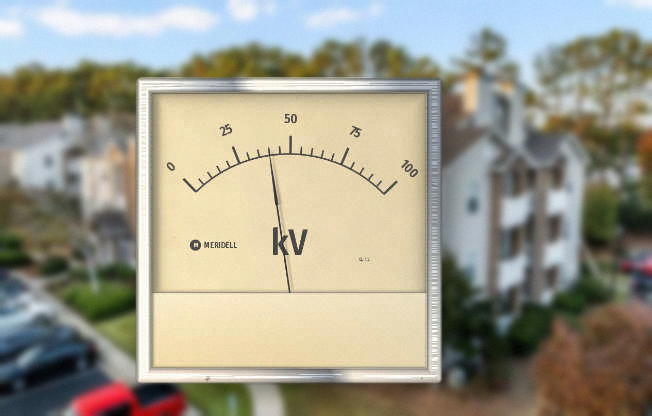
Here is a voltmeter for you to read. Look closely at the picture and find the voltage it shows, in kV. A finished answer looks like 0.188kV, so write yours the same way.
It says 40kV
